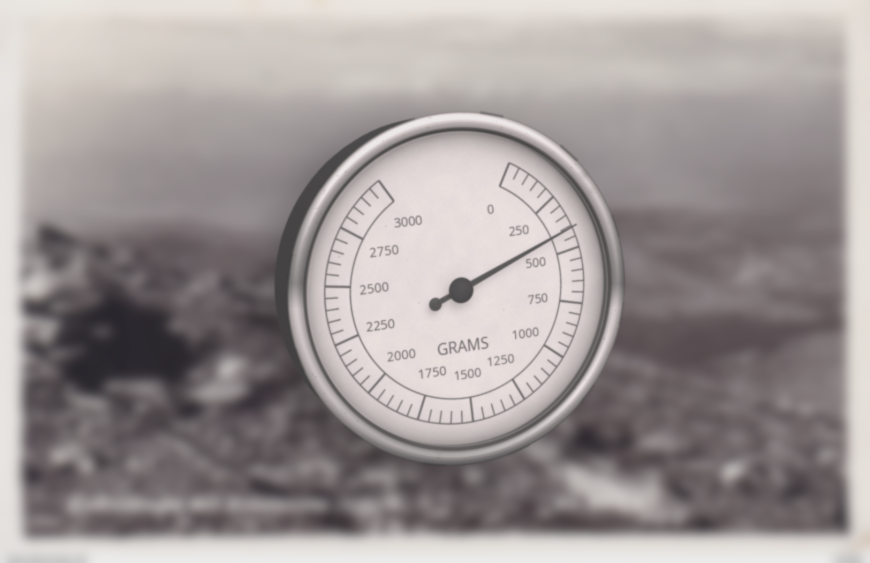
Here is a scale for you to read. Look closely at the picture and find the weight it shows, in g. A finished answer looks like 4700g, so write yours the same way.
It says 400g
